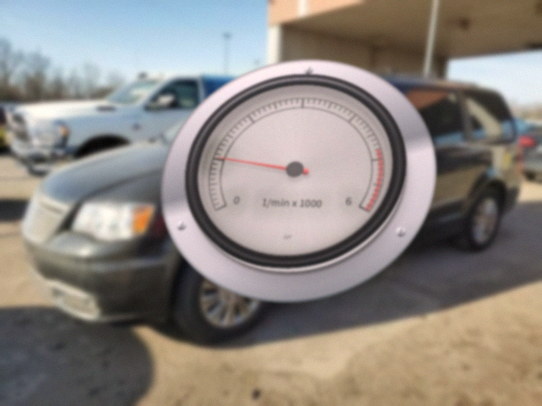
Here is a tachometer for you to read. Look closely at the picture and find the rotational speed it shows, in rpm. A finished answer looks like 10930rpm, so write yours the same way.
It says 1000rpm
